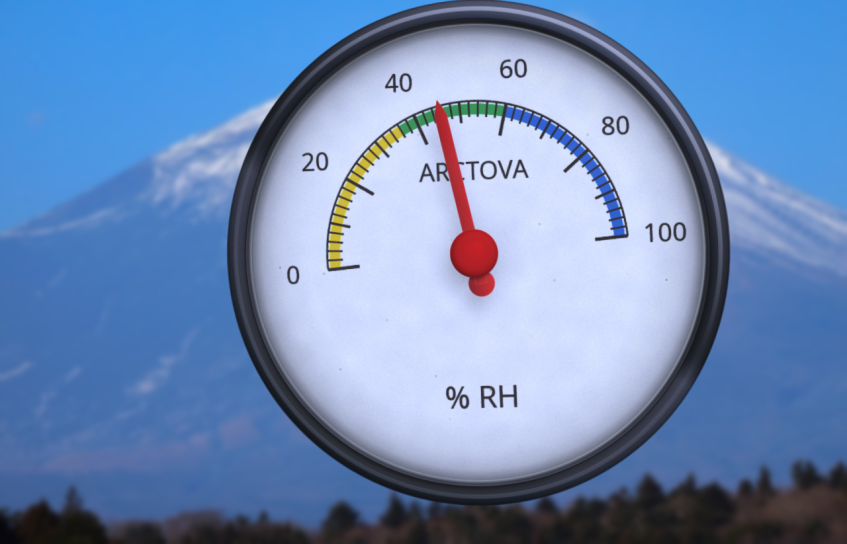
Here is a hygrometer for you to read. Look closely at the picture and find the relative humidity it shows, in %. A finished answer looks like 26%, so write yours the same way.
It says 46%
